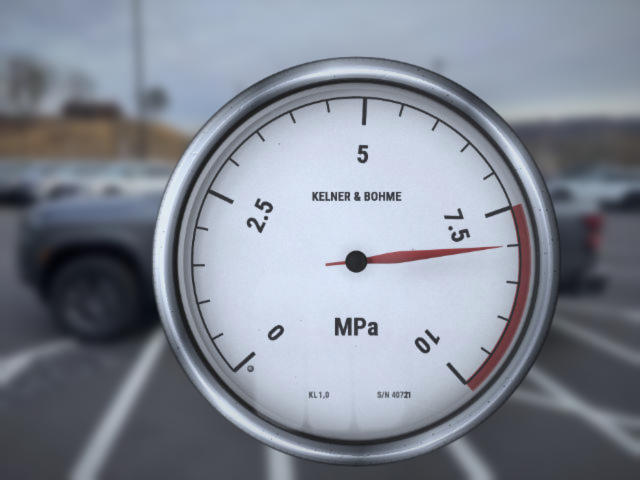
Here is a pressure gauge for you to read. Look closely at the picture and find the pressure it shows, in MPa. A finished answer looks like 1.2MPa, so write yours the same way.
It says 8MPa
